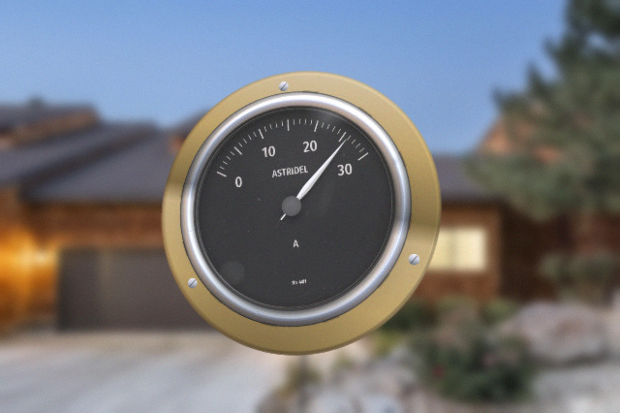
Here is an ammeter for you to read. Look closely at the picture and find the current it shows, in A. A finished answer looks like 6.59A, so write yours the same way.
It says 26A
